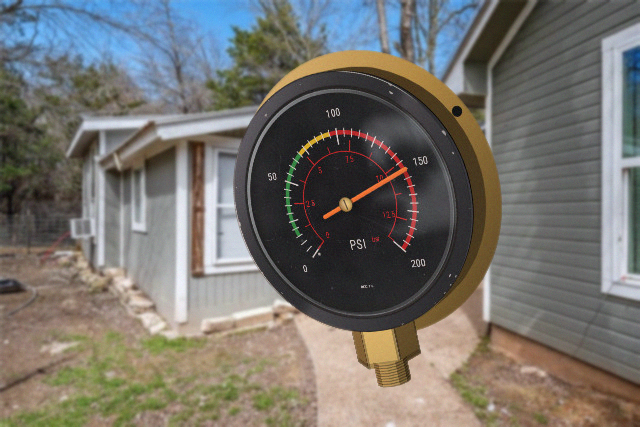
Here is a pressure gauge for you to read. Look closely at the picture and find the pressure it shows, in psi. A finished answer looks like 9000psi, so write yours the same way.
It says 150psi
